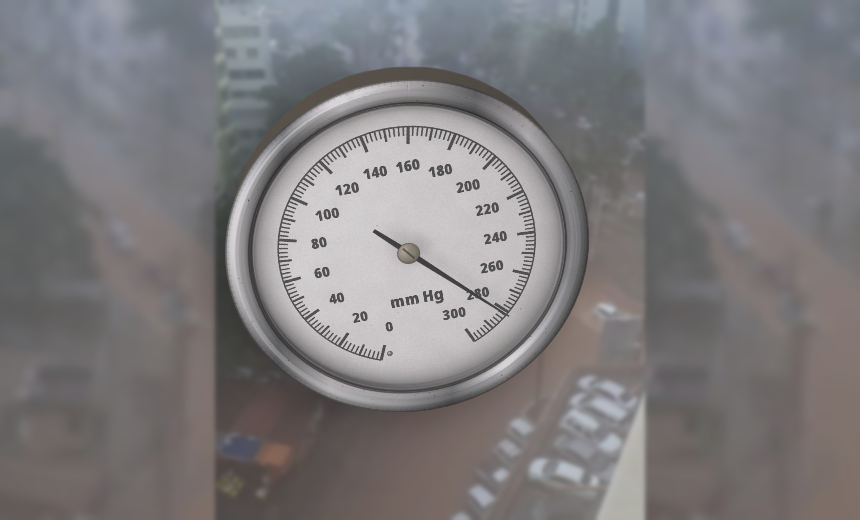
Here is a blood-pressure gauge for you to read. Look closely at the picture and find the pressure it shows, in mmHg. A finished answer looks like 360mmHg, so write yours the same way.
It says 280mmHg
